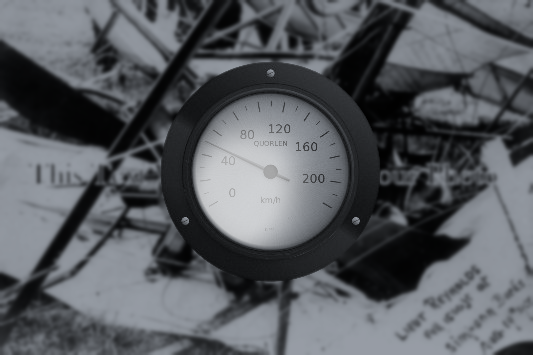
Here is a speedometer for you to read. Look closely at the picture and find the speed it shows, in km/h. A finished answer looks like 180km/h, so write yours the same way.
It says 50km/h
